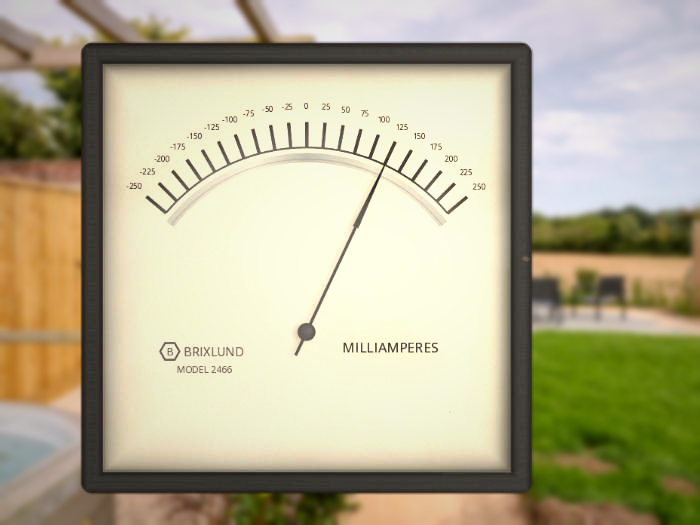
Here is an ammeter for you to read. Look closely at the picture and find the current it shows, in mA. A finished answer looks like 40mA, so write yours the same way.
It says 125mA
